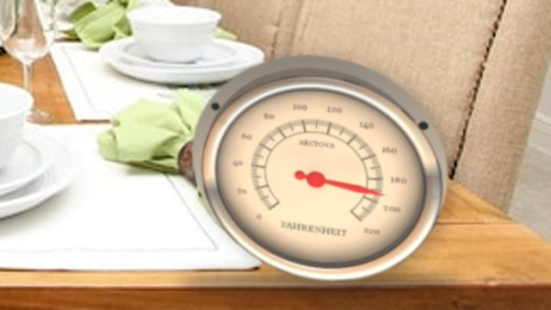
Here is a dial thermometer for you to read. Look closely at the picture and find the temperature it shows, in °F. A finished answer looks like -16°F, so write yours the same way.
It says 190°F
